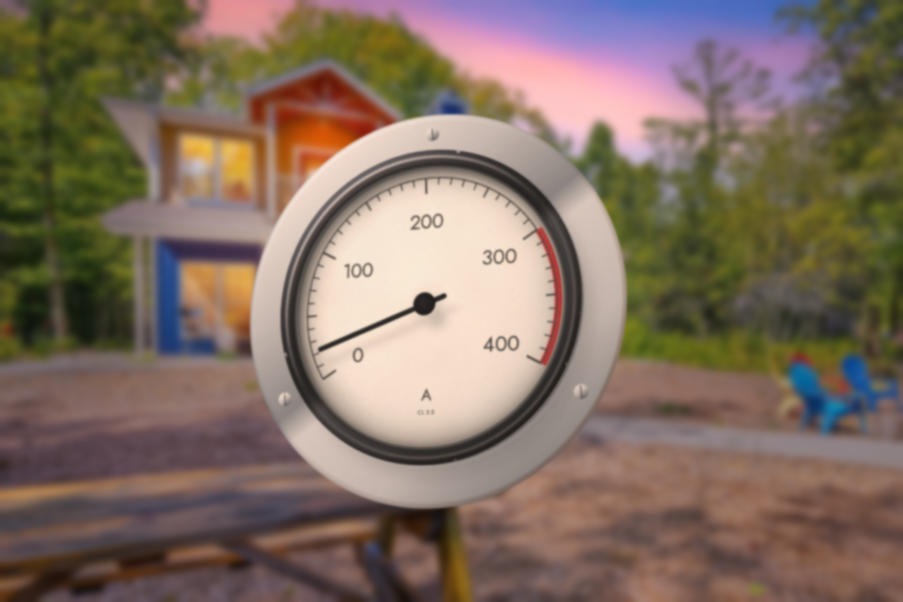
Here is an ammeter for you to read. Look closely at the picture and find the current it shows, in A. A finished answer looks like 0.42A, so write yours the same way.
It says 20A
